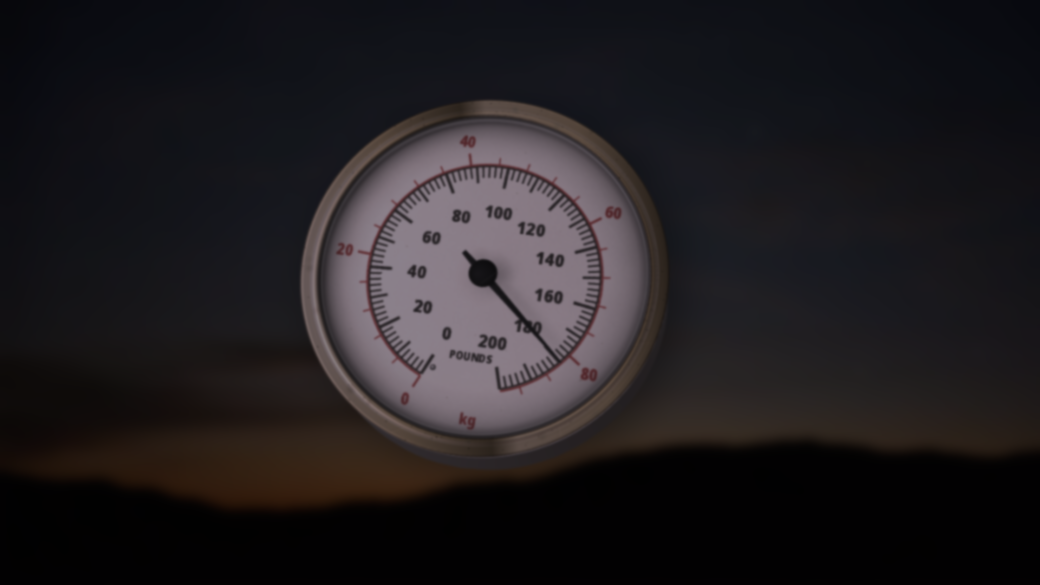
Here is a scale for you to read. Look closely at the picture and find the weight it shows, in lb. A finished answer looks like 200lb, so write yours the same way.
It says 180lb
